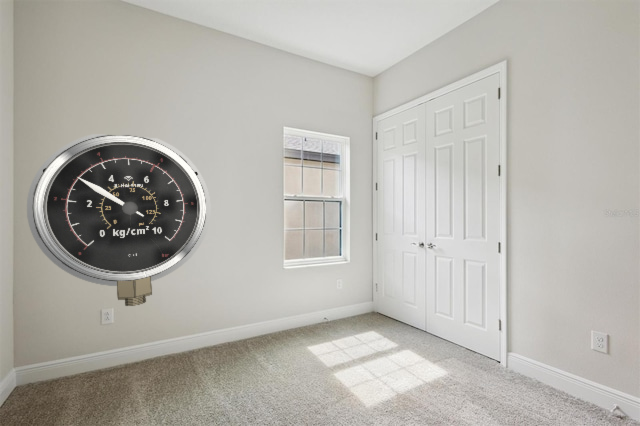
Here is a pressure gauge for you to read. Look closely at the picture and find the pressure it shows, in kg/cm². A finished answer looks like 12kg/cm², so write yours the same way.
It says 3kg/cm²
